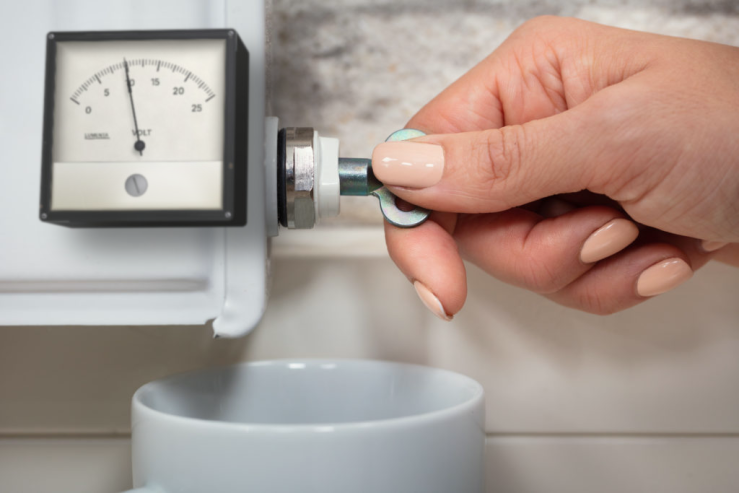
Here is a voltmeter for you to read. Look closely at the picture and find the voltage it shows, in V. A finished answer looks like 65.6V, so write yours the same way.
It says 10V
